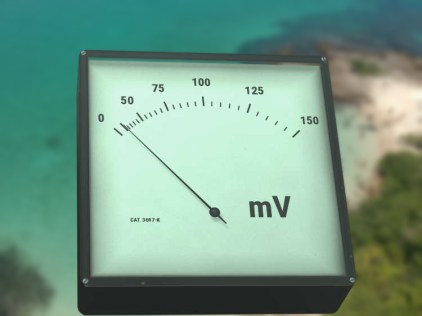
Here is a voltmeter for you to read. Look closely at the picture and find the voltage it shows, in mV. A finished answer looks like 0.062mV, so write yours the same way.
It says 25mV
